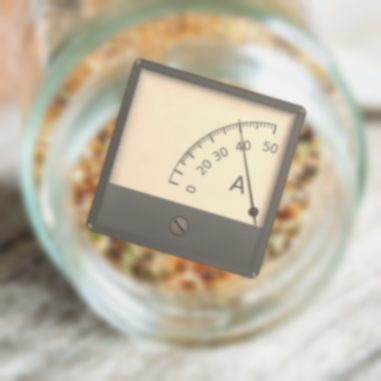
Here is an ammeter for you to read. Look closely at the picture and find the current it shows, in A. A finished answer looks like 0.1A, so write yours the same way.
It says 40A
